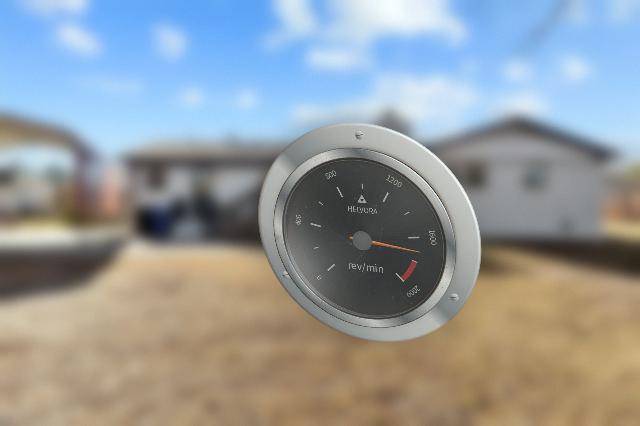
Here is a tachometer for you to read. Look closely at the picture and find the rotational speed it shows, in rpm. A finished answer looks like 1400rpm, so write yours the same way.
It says 1700rpm
